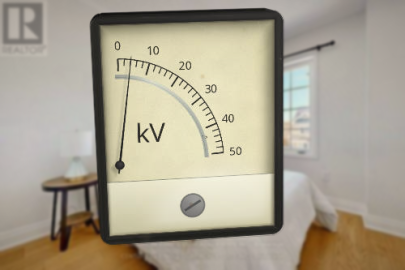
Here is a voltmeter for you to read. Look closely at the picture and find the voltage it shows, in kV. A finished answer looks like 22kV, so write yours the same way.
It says 4kV
